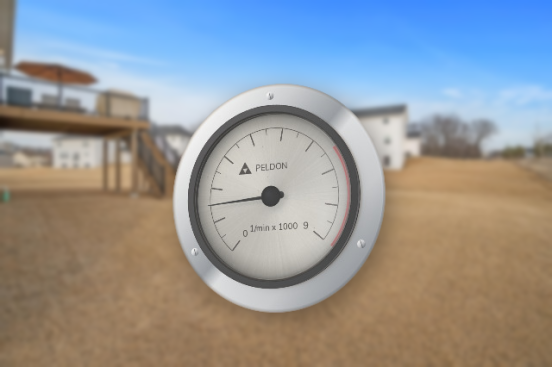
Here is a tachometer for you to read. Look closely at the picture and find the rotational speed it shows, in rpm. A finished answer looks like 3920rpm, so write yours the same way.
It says 1500rpm
